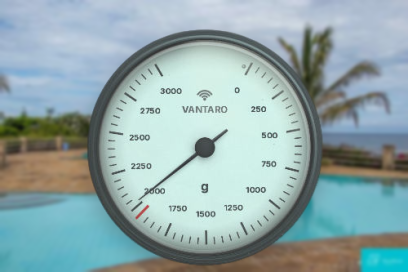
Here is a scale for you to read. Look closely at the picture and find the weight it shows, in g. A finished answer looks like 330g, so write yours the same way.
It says 2025g
